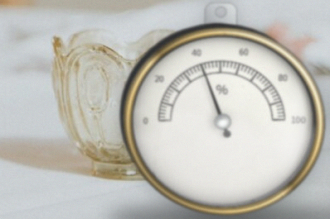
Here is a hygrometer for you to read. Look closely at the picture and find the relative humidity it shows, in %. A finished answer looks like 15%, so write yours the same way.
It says 40%
